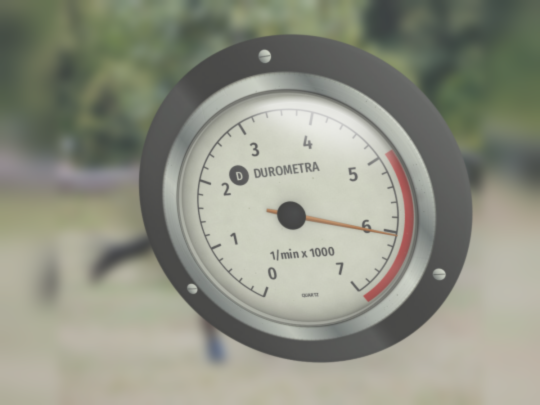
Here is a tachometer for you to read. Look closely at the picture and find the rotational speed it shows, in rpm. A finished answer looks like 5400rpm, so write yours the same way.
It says 6000rpm
